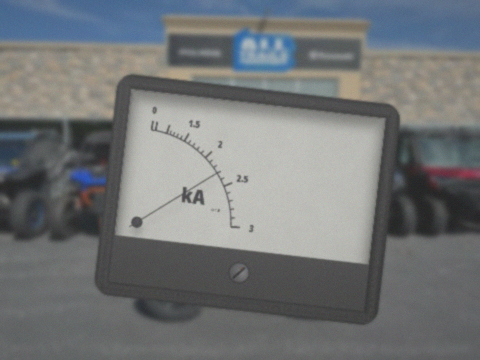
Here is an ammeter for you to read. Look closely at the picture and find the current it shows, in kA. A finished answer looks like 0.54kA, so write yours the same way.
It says 2.3kA
